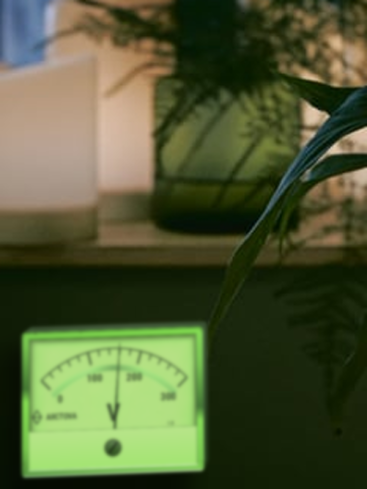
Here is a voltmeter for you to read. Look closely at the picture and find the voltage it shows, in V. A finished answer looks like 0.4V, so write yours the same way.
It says 160V
